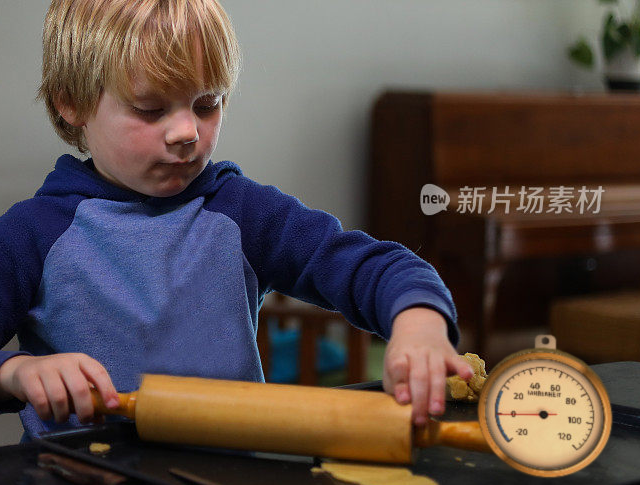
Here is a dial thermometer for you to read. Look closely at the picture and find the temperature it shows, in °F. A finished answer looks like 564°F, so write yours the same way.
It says 0°F
